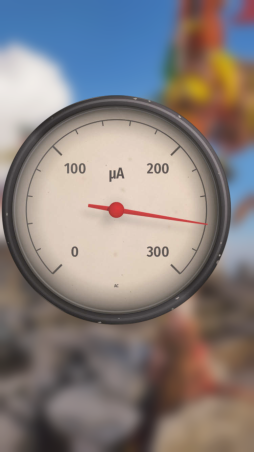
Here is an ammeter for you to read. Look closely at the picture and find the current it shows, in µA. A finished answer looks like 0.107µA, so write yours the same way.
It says 260µA
